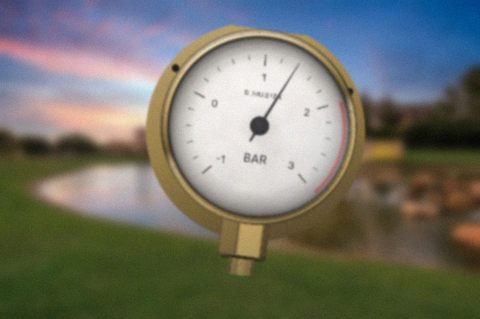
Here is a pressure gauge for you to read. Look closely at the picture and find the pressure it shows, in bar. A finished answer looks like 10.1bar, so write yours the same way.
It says 1.4bar
